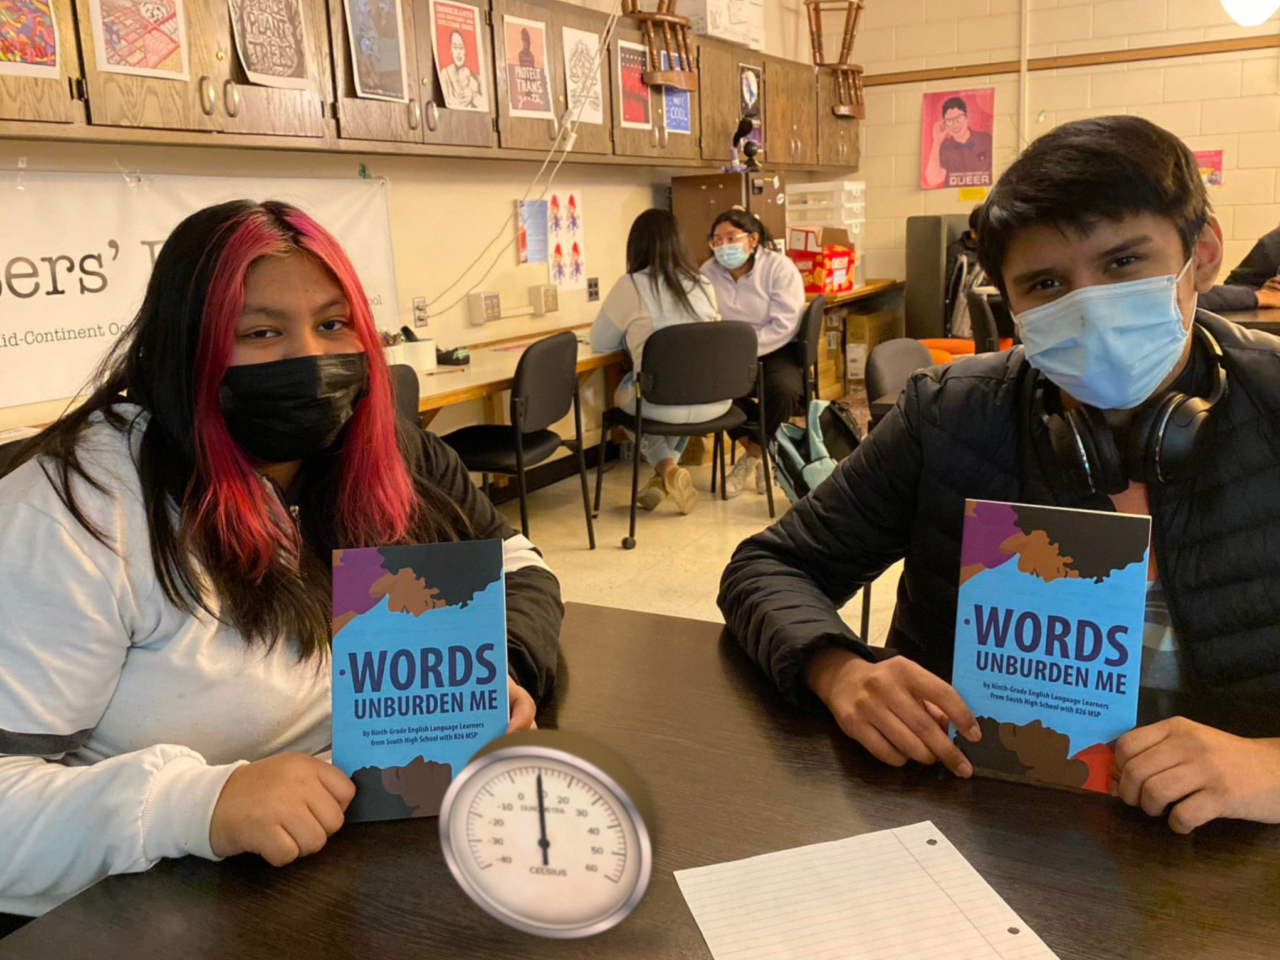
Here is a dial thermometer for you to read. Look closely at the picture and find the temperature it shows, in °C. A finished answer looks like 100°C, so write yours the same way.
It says 10°C
